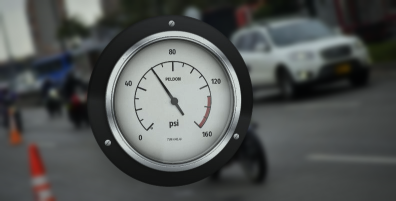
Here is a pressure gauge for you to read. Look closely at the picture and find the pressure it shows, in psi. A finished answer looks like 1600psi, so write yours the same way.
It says 60psi
